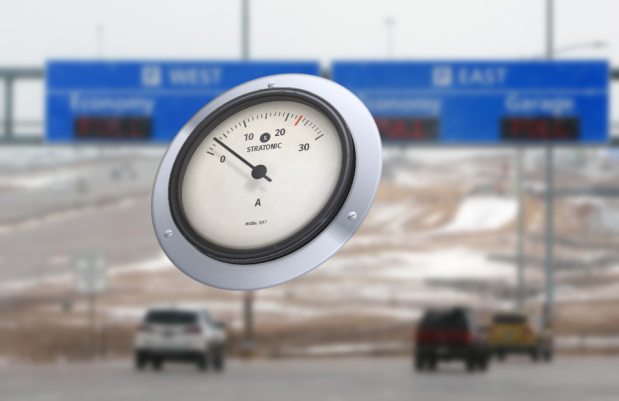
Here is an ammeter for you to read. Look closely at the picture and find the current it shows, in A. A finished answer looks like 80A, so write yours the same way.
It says 3A
